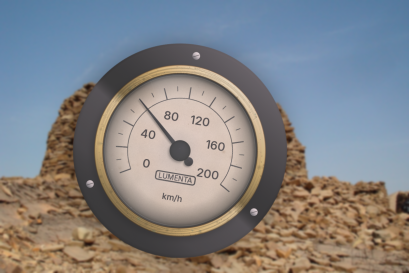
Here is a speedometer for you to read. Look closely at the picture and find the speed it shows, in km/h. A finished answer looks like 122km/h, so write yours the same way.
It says 60km/h
